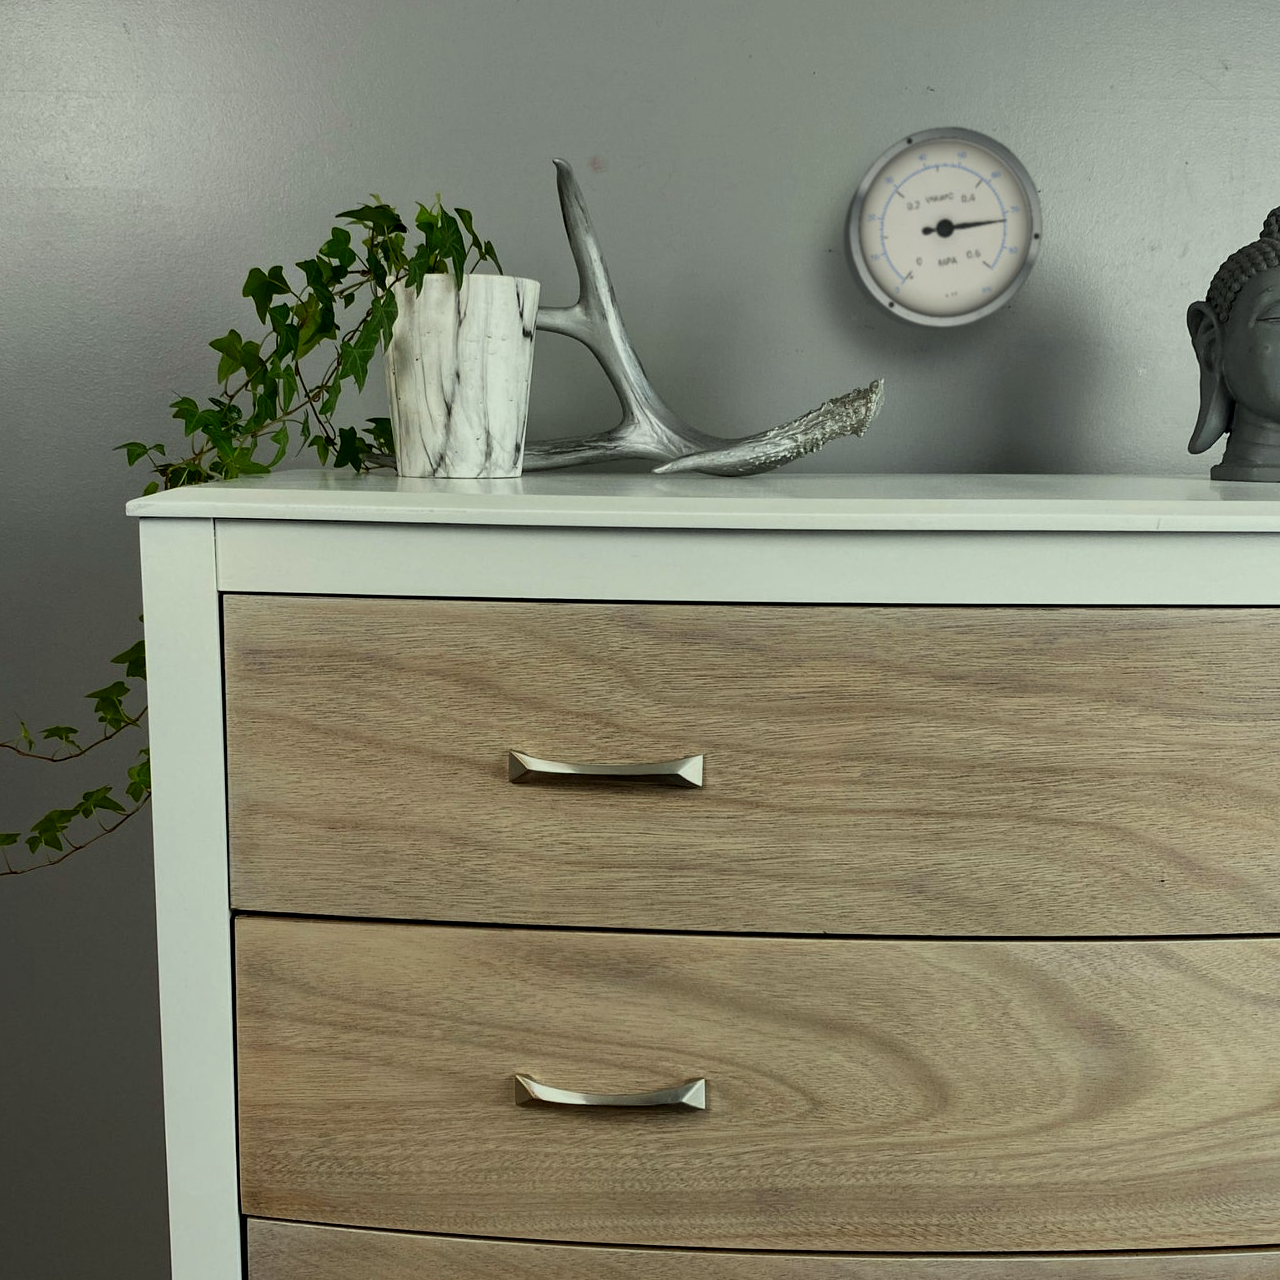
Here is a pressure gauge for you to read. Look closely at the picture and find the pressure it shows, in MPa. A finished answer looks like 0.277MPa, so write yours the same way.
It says 0.5MPa
